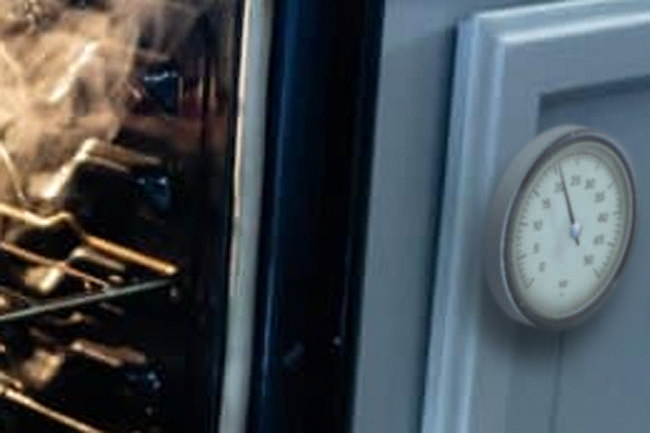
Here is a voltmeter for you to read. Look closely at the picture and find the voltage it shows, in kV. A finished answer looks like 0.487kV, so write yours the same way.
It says 20kV
